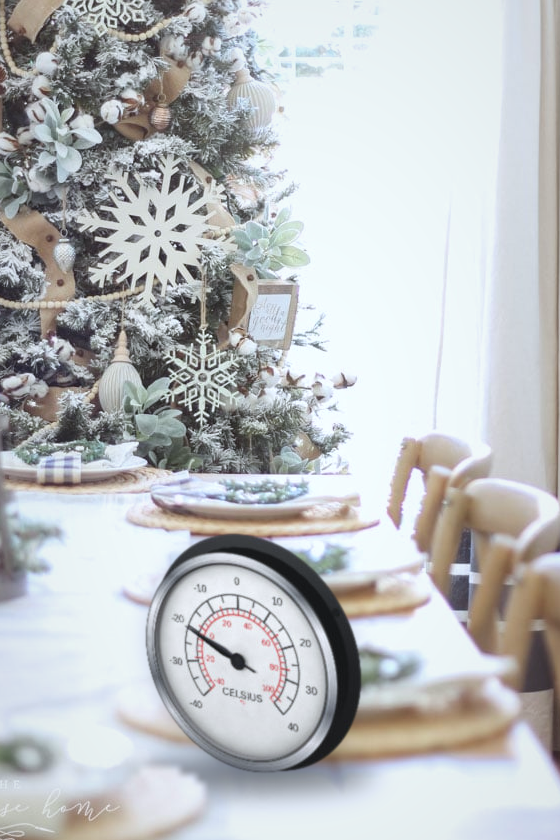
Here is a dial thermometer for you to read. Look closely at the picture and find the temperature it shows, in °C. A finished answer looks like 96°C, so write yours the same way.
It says -20°C
